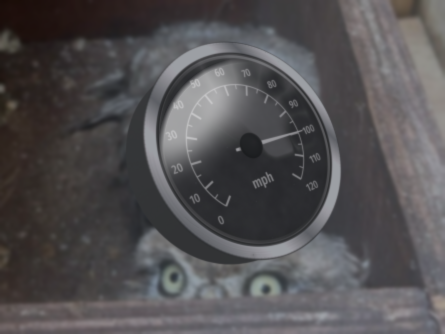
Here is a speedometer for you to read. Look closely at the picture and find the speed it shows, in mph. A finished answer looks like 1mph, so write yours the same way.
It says 100mph
